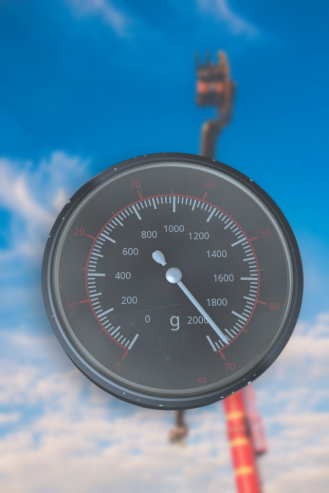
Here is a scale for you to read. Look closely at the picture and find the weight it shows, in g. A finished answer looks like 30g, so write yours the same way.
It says 1940g
